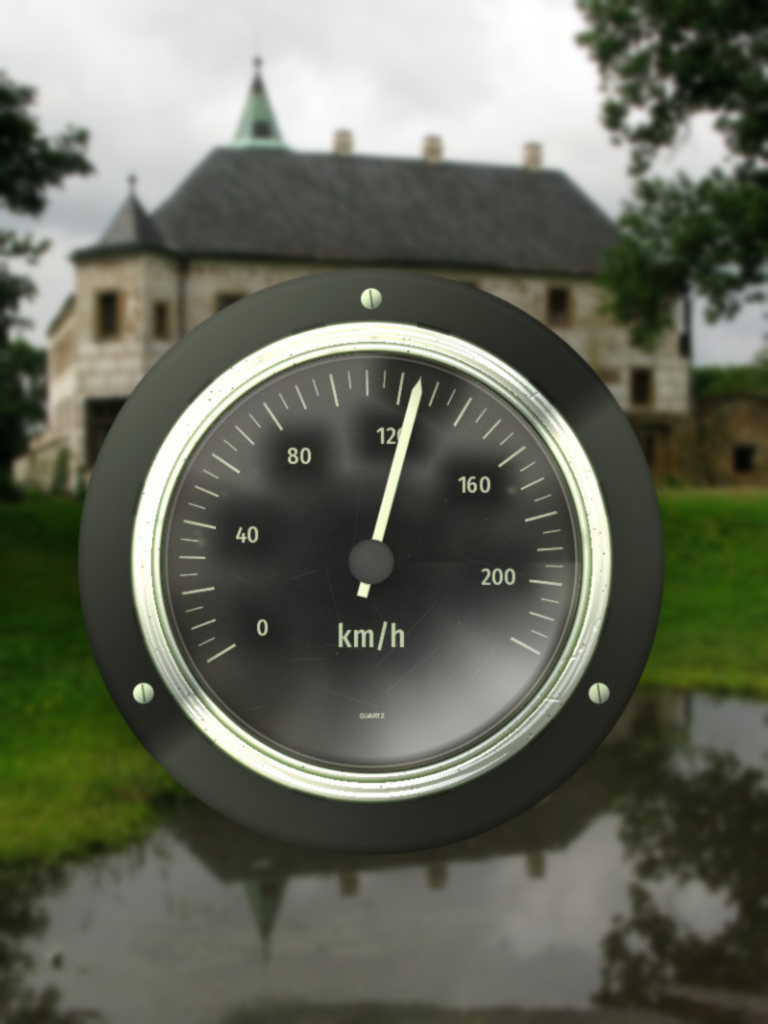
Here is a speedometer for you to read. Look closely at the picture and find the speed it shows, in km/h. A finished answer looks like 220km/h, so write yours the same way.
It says 125km/h
